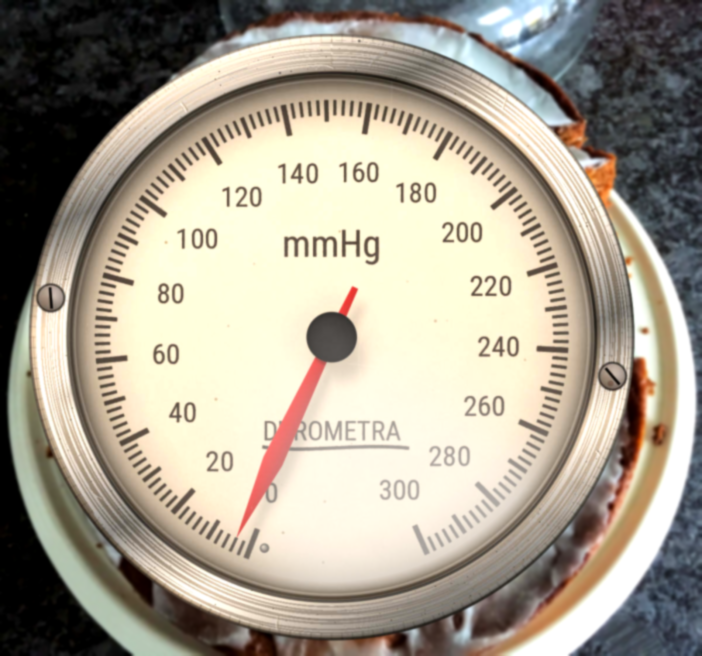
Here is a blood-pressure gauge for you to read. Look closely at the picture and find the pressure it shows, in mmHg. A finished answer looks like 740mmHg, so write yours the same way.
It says 4mmHg
